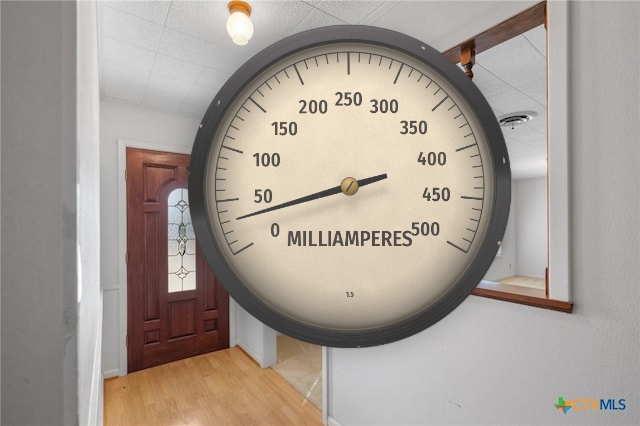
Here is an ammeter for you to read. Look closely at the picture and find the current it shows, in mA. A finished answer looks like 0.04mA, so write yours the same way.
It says 30mA
